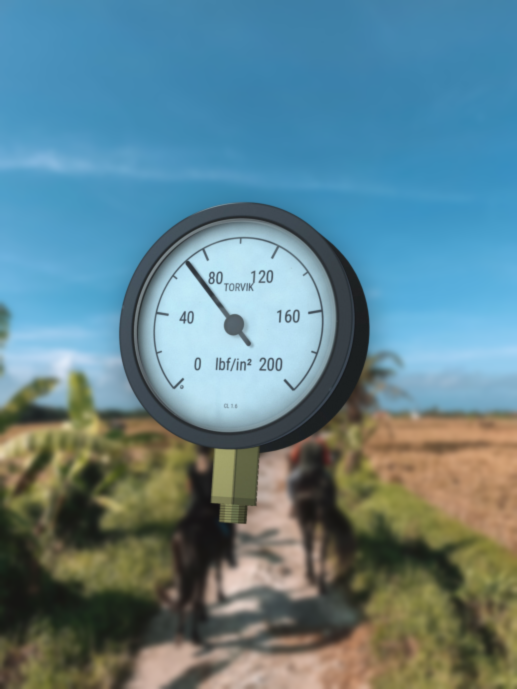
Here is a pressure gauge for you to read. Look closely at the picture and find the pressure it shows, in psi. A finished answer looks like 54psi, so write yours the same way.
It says 70psi
